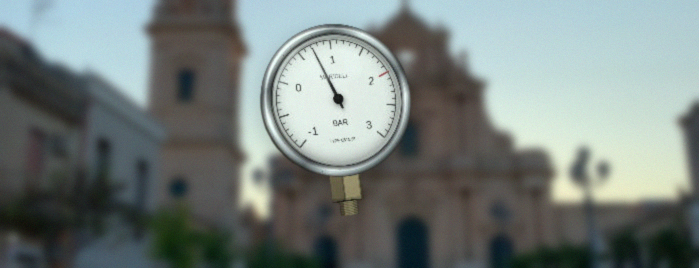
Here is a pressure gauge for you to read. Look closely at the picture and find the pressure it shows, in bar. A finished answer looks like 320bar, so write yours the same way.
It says 0.7bar
